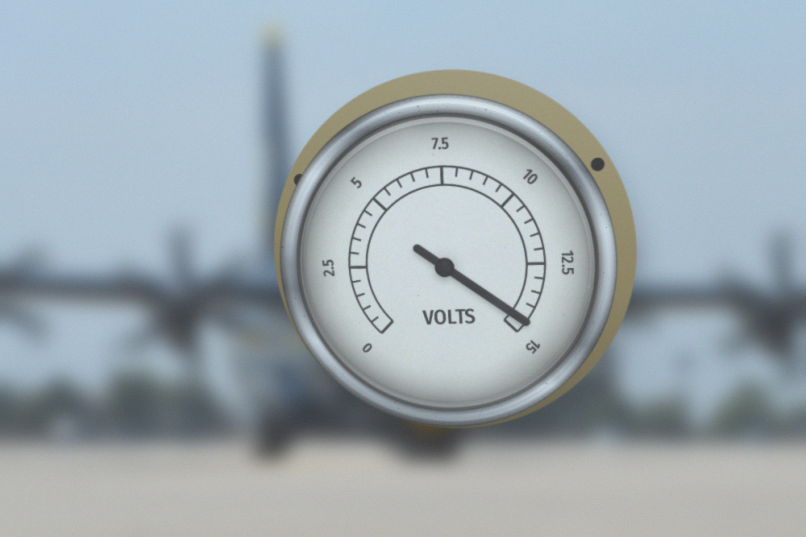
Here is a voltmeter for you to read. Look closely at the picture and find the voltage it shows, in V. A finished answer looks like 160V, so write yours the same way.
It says 14.5V
